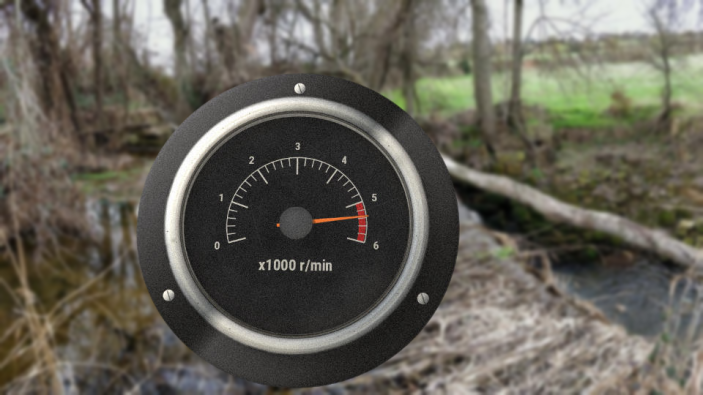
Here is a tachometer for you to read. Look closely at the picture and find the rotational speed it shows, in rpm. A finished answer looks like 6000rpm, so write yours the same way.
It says 5400rpm
